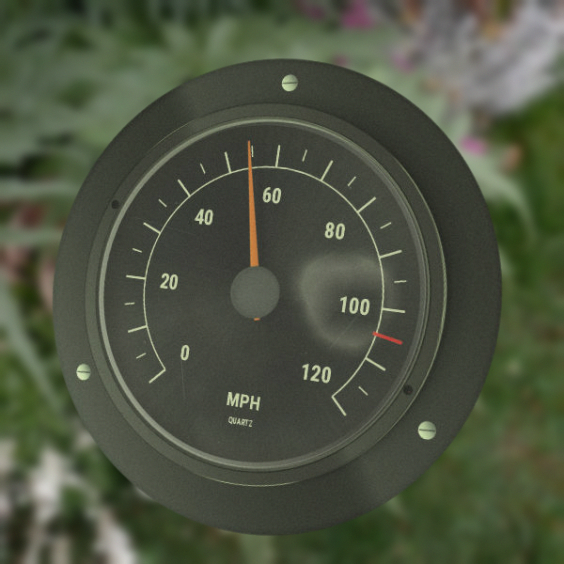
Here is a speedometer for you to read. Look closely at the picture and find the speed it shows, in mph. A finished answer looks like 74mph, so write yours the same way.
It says 55mph
